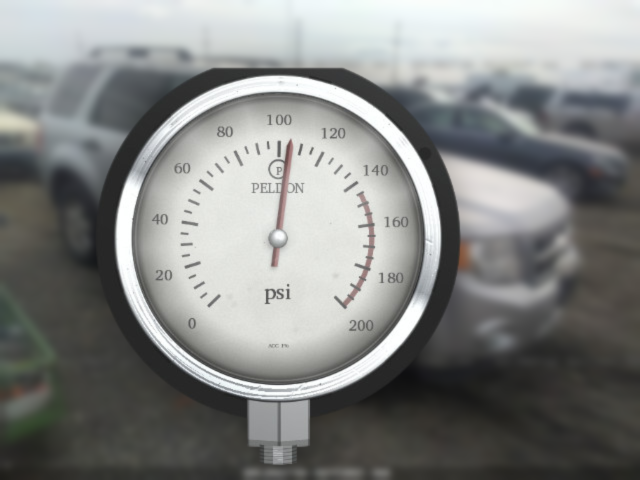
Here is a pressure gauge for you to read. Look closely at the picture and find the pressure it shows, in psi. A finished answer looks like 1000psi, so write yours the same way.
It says 105psi
